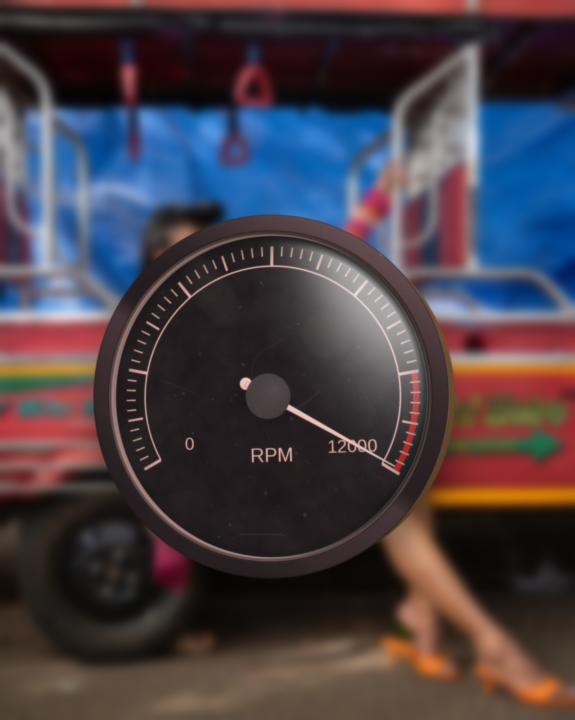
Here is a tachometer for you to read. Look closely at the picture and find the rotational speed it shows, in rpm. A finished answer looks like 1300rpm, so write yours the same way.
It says 11900rpm
